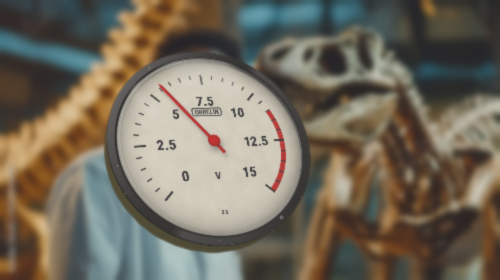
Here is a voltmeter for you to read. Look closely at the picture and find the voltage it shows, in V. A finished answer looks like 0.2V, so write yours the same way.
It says 5.5V
